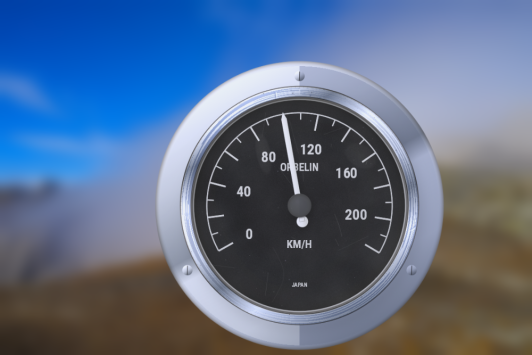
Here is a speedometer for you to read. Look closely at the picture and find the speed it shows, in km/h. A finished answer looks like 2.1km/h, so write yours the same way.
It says 100km/h
